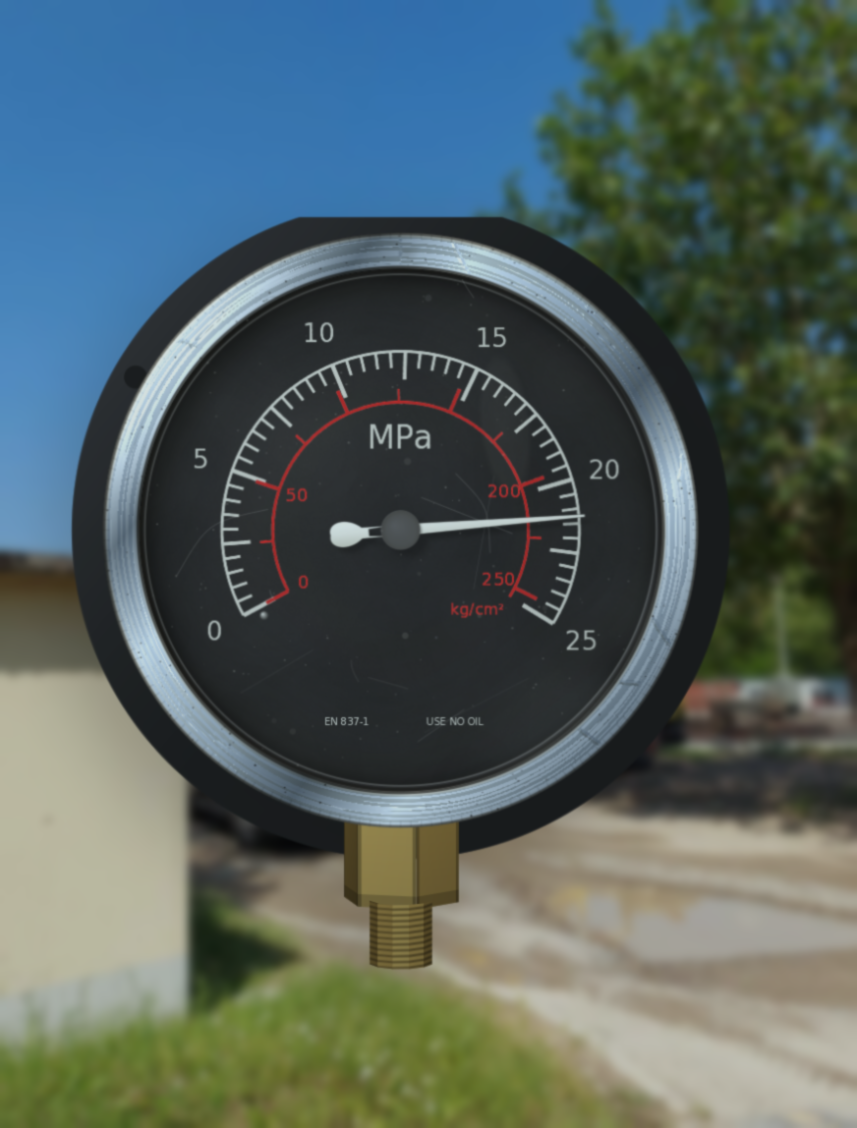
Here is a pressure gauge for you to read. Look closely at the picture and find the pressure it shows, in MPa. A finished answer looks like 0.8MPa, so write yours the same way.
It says 21.25MPa
